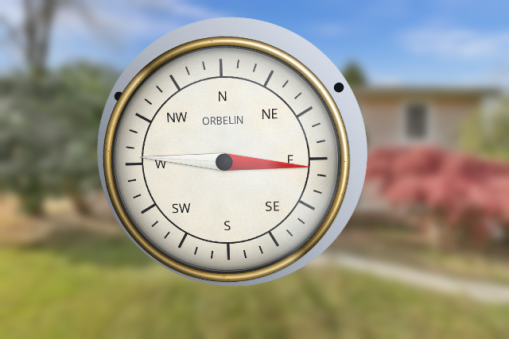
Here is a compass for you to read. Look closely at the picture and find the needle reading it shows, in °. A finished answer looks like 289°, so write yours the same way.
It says 95°
